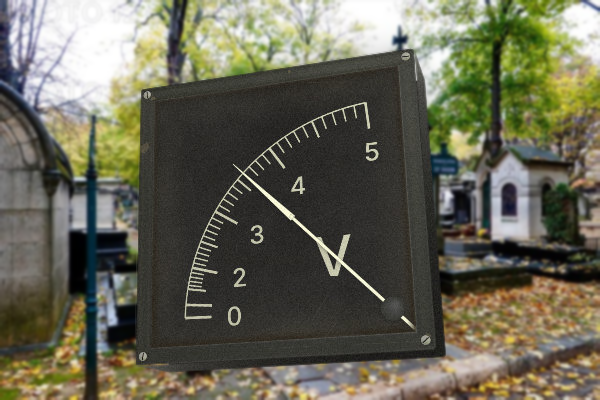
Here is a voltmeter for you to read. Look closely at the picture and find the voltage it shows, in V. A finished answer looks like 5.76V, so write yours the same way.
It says 3.6V
